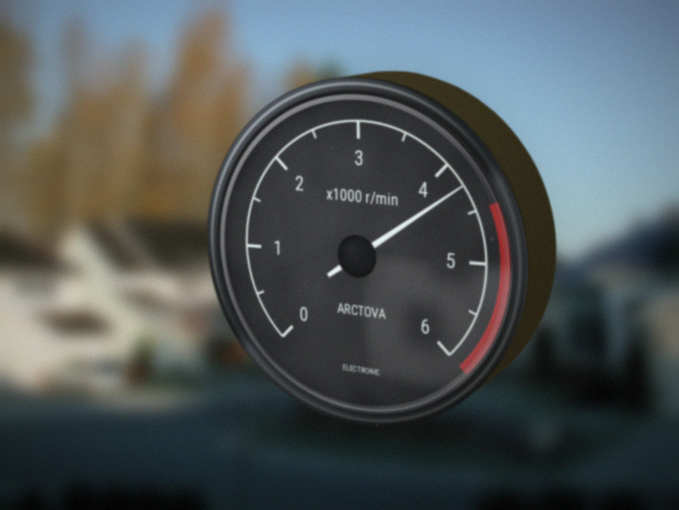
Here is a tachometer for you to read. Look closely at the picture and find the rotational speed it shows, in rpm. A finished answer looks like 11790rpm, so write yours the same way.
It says 4250rpm
